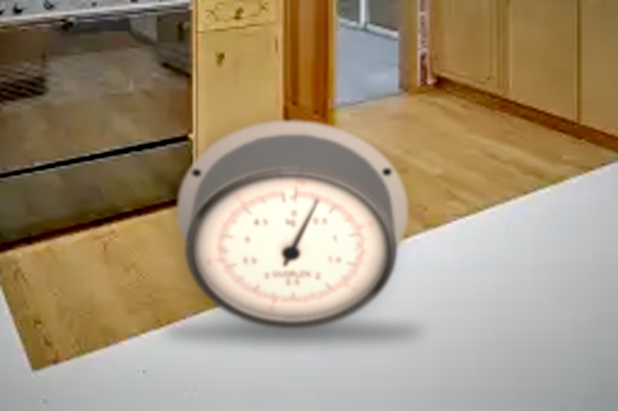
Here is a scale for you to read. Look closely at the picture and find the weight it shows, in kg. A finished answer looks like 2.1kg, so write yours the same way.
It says 0.25kg
